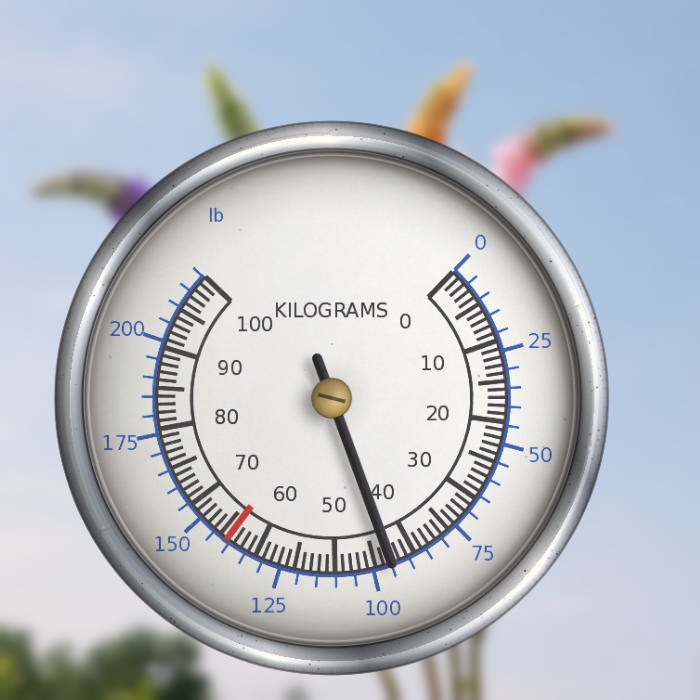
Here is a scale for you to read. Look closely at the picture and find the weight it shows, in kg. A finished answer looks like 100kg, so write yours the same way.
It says 43kg
